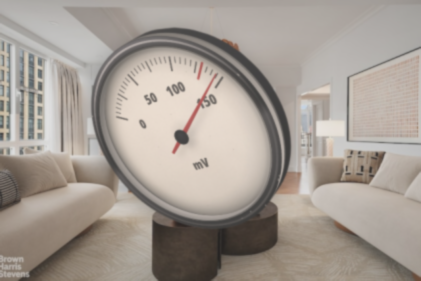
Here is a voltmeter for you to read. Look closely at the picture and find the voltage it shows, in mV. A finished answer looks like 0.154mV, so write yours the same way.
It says 145mV
